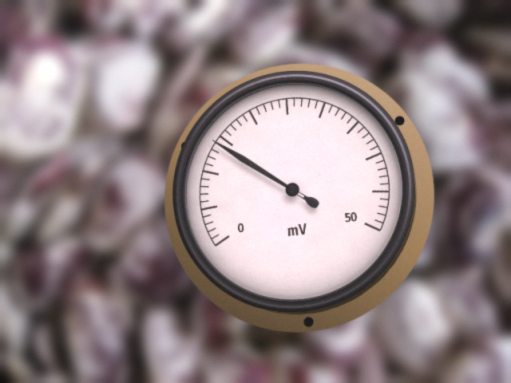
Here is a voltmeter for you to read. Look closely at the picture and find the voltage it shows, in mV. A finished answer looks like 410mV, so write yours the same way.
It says 14mV
